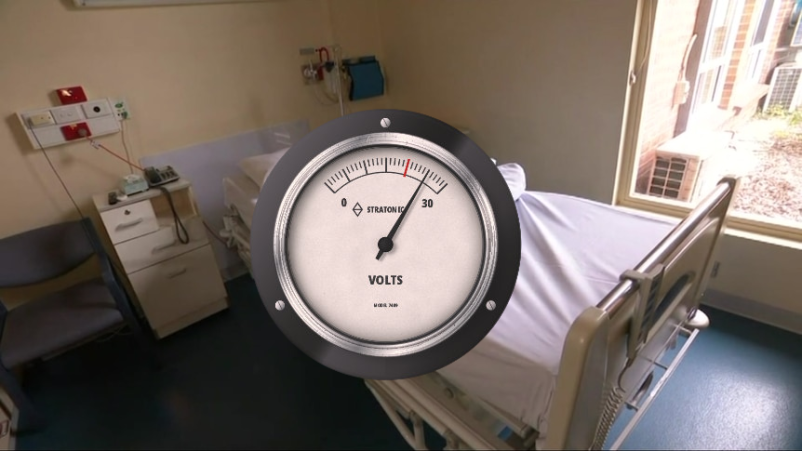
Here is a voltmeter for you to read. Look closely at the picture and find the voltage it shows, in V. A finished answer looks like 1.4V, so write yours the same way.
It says 25V
